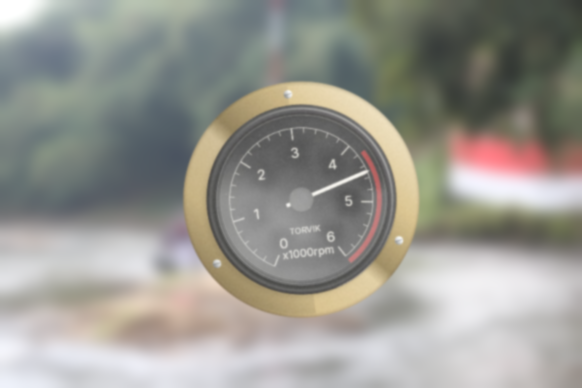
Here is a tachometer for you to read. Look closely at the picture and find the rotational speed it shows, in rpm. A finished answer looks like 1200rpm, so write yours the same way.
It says 4500rpm
